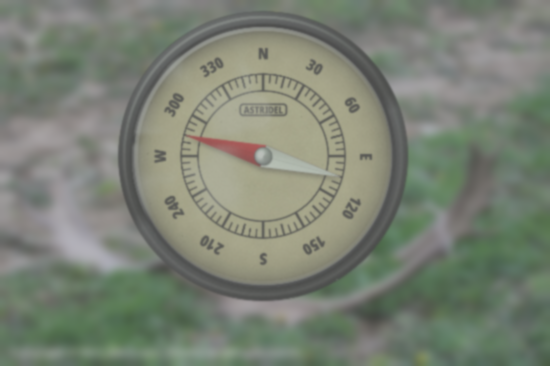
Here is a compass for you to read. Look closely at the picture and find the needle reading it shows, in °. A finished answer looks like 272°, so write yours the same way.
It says 285°
